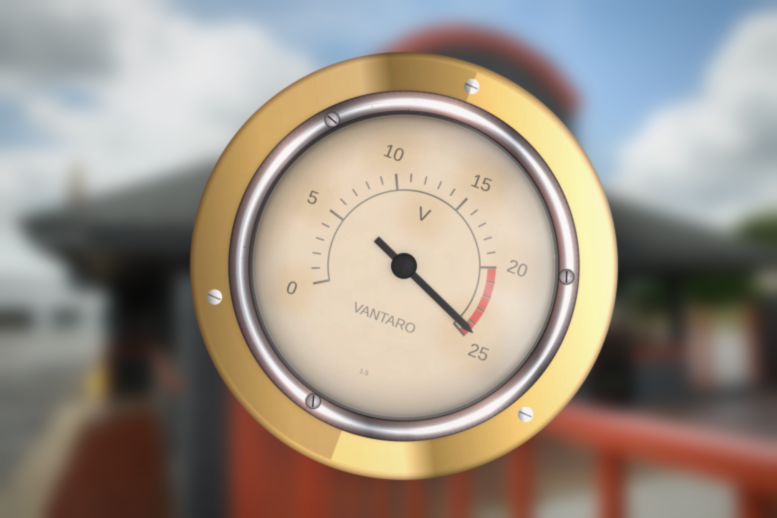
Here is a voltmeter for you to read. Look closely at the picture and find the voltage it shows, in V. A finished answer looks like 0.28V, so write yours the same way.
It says 24.5V
